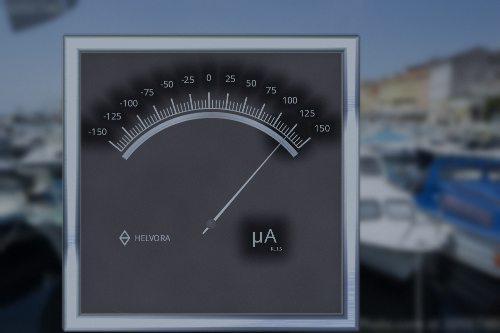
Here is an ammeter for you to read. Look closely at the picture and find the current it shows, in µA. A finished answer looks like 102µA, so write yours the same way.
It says 125µA
